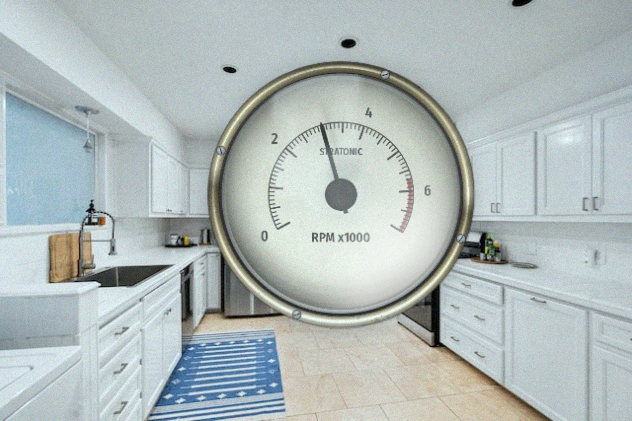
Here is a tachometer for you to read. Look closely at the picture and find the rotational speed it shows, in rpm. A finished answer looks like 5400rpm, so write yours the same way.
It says 3000rpm
